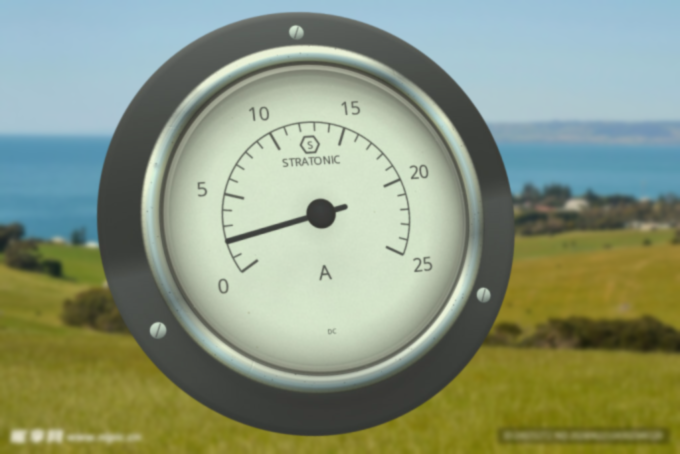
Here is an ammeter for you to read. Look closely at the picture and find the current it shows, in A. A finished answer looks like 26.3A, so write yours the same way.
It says 2A
